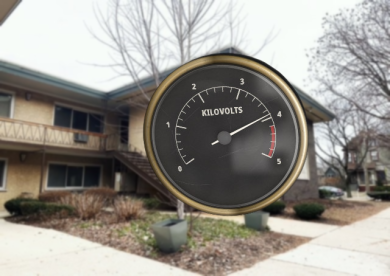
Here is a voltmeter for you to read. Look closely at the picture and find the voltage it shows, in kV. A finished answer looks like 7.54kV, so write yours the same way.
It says 3.9kV
